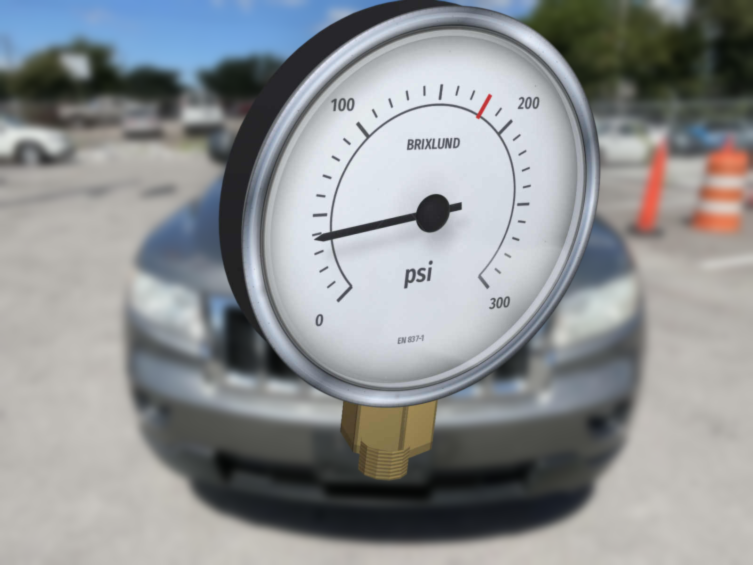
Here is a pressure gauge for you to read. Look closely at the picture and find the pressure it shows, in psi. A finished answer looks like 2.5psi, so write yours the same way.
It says 40psi
